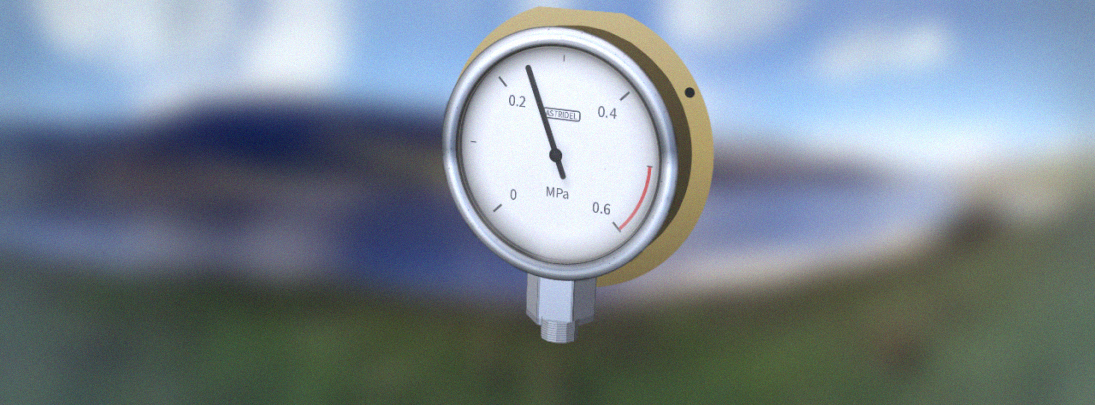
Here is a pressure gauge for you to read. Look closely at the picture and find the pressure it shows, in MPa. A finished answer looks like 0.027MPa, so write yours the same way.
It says 0.25MPa
